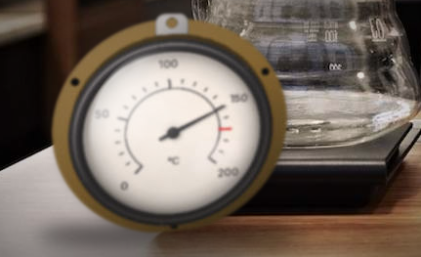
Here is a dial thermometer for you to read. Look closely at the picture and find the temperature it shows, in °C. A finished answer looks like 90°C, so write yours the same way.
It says 150°C
